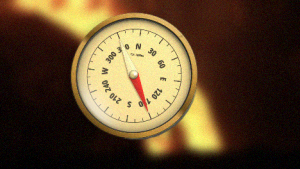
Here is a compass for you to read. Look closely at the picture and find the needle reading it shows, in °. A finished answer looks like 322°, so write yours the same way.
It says 150°
